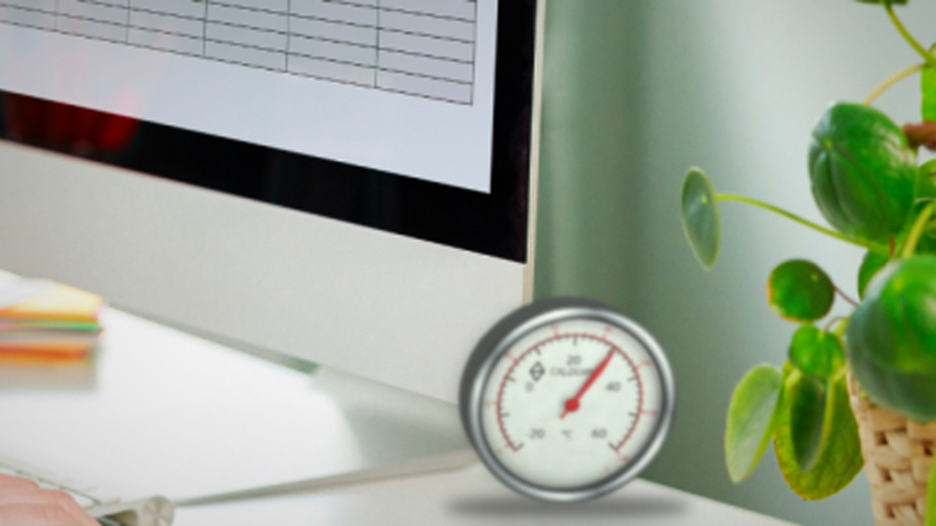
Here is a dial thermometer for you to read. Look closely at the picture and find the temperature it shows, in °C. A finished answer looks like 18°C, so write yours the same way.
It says 30°C
